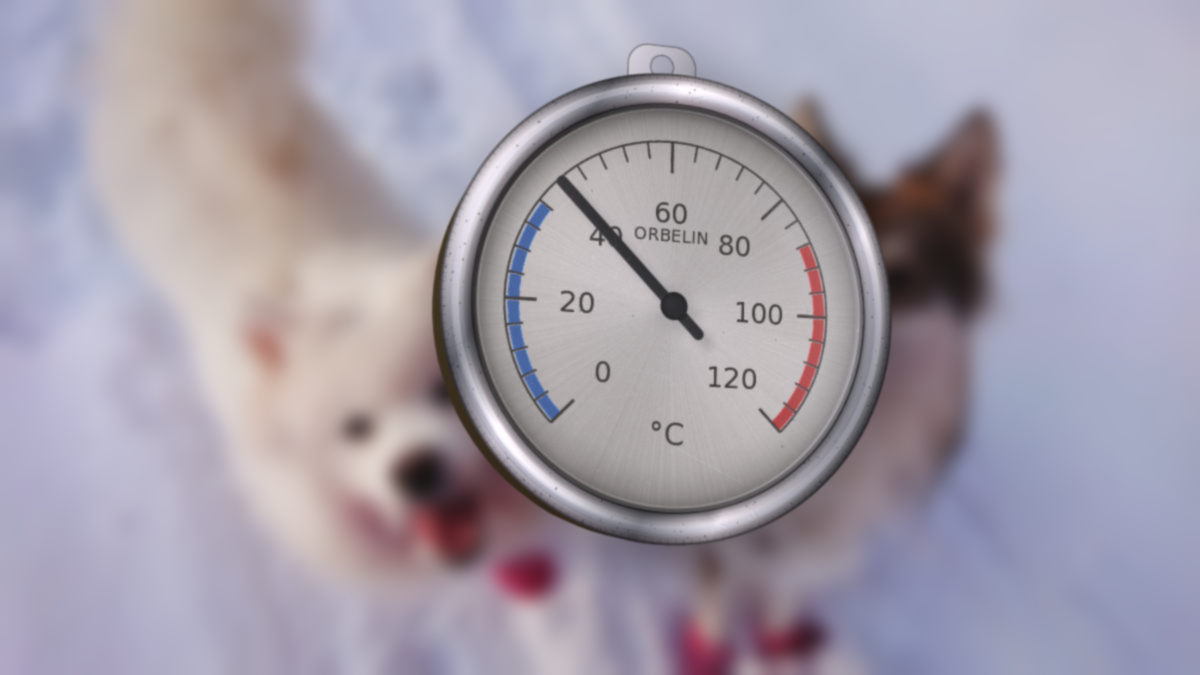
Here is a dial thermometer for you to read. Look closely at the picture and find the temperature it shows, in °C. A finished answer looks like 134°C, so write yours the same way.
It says 40°C
